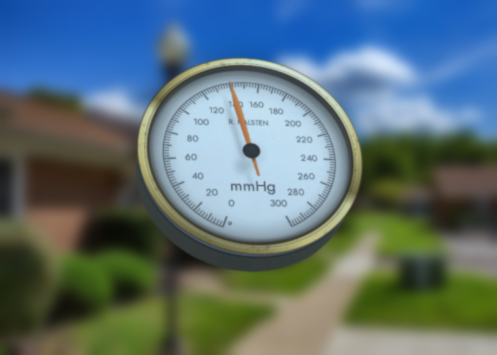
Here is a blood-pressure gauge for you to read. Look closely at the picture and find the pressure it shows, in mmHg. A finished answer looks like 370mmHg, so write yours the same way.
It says 140mmHg
